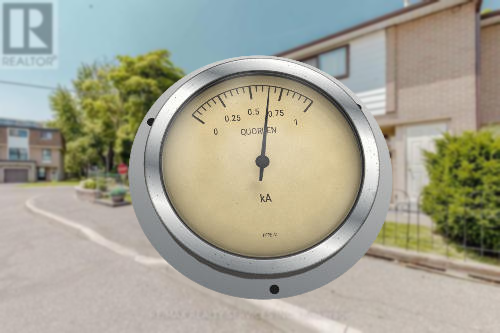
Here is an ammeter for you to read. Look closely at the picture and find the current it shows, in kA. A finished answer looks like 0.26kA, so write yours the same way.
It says 0.65kA
